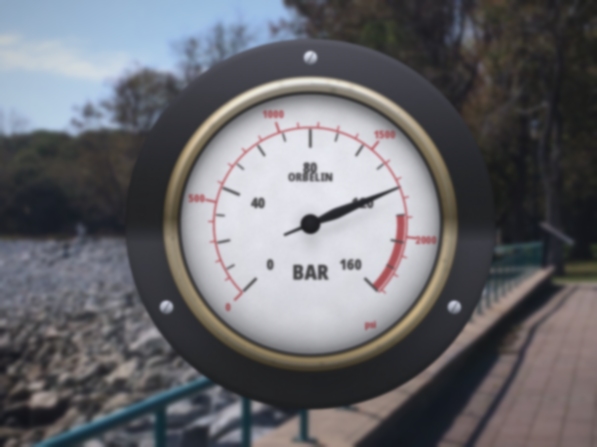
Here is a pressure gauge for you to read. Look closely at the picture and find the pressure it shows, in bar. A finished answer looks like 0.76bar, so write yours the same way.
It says 120bar
